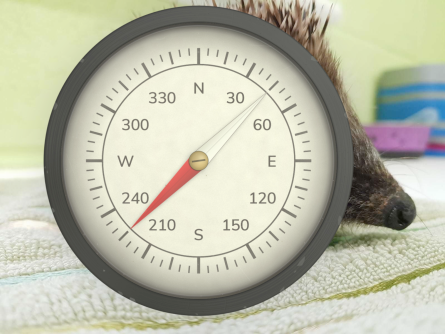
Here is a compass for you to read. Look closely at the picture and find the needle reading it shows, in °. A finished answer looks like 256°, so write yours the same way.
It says 225°
